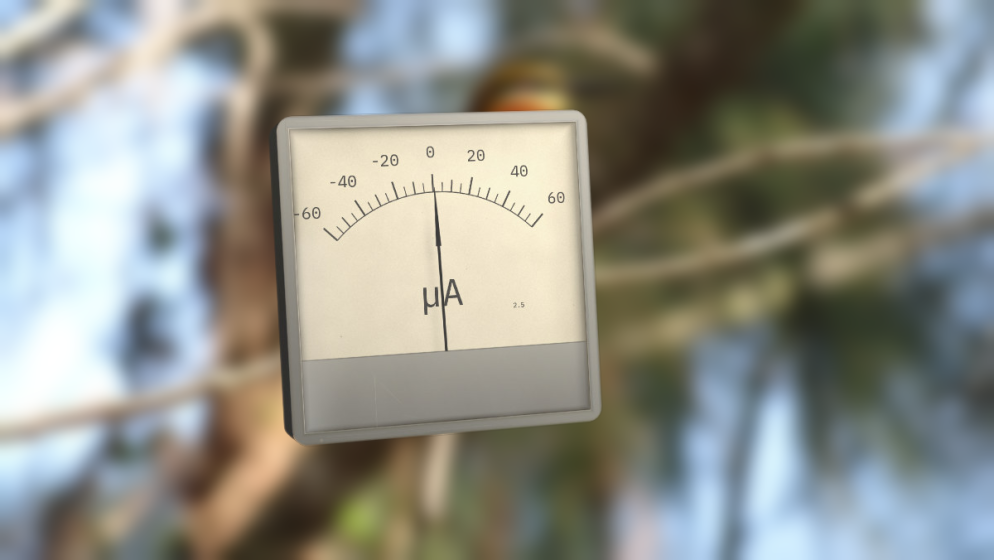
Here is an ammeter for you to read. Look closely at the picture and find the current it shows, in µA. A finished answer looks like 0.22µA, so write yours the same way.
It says 0µA
